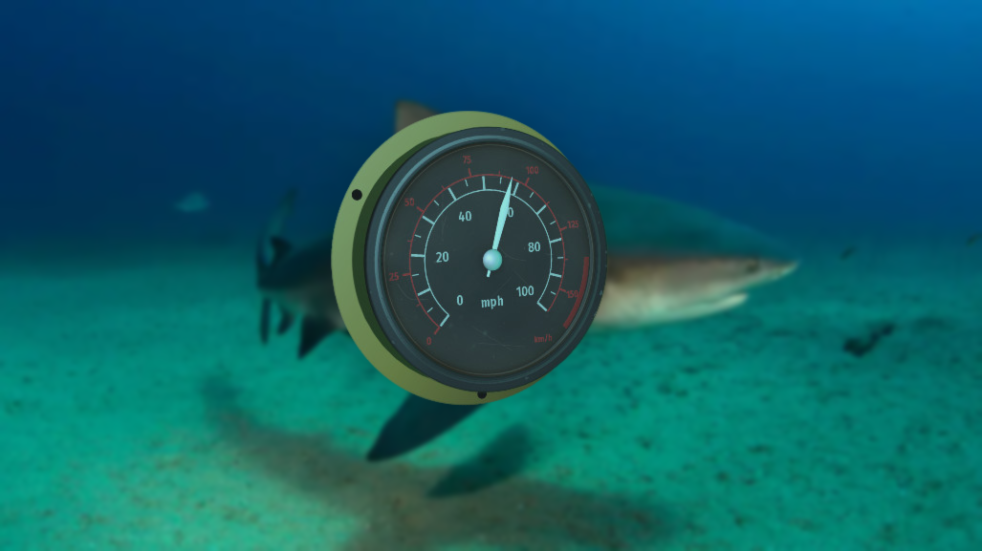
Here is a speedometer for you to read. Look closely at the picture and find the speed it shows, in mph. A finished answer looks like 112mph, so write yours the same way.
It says 57.5mph
